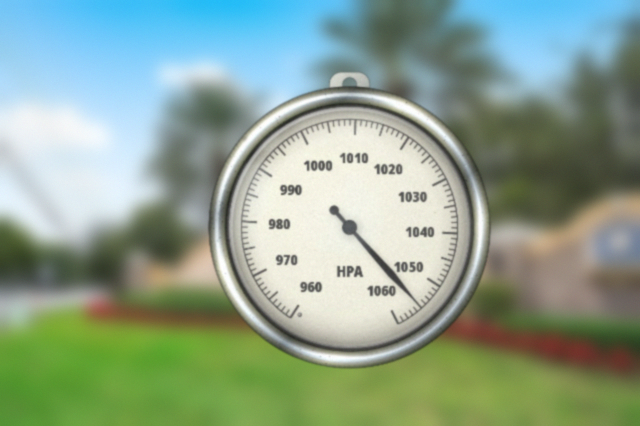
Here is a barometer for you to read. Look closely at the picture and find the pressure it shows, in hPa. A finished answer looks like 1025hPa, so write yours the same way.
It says 1055hPa
